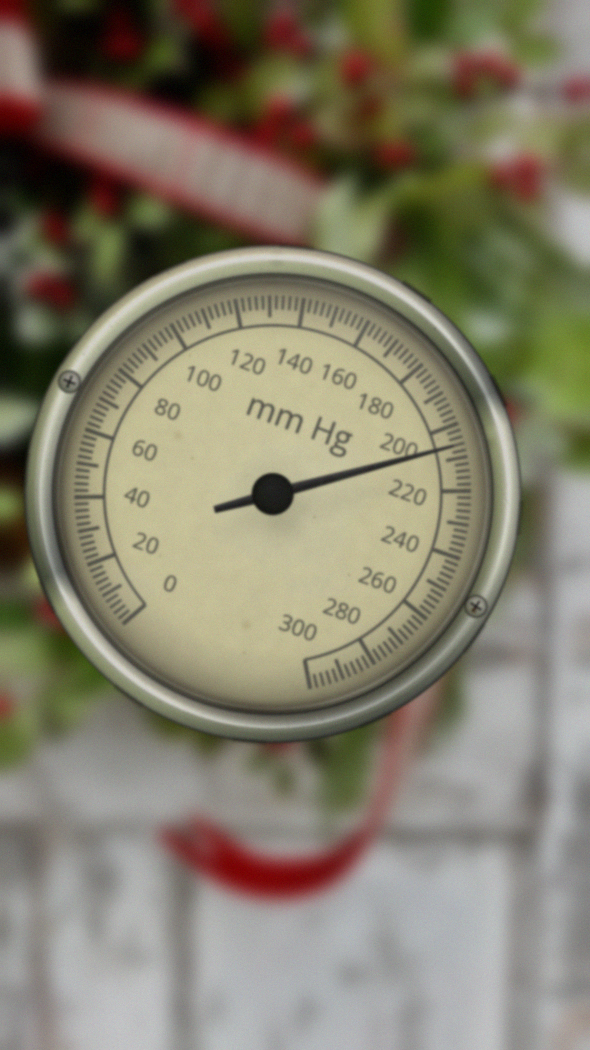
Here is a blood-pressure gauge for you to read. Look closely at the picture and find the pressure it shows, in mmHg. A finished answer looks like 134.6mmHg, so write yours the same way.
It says 206mmHg
